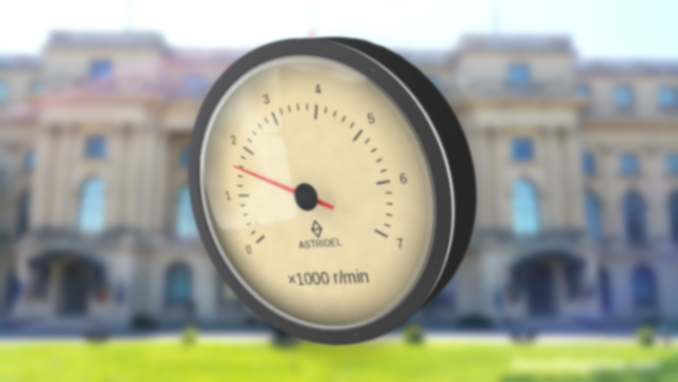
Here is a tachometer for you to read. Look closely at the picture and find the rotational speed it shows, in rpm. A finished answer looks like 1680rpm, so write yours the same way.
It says 1600rpm
